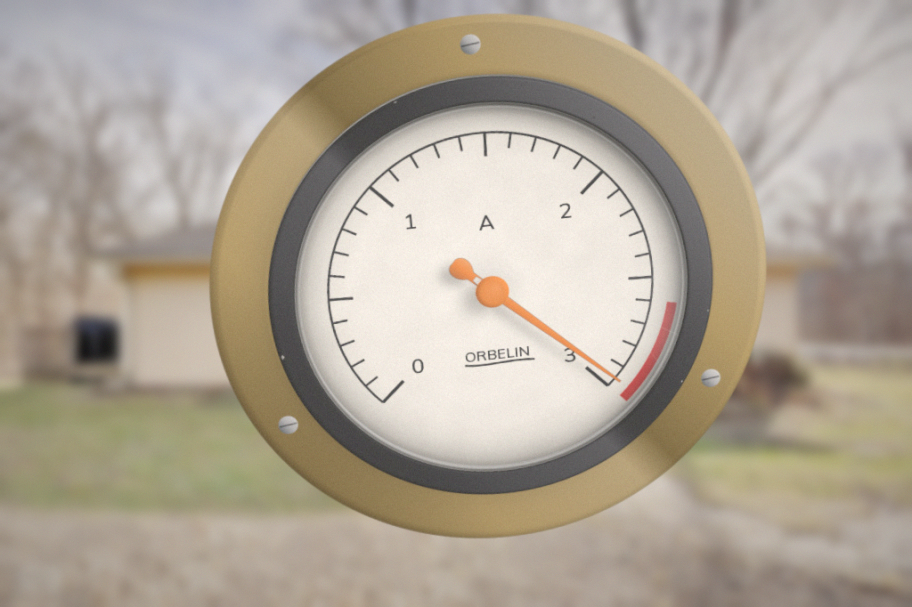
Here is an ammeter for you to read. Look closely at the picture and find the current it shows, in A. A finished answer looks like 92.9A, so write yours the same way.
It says 2.95A
